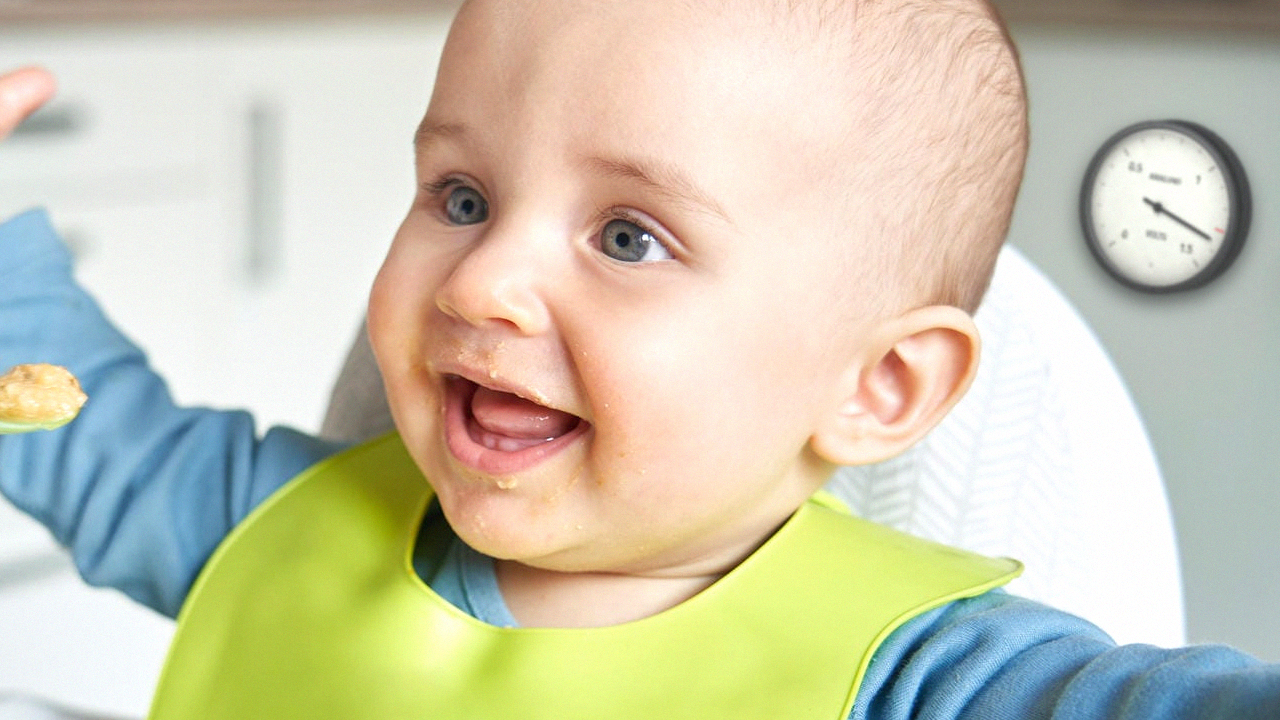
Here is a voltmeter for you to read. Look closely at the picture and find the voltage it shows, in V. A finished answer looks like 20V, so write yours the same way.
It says 1.35V
